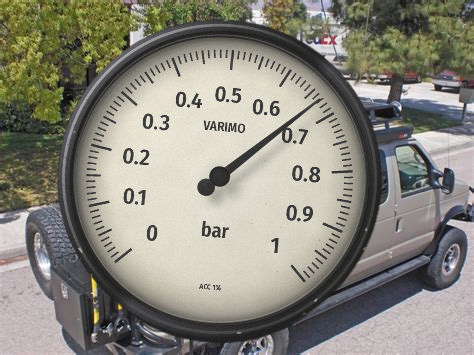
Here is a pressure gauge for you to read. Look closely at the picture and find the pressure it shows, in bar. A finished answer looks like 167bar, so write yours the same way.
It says 0.67bar
